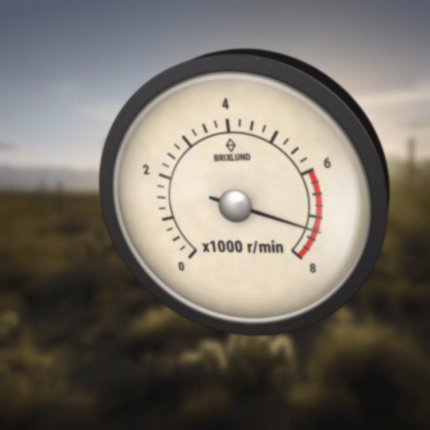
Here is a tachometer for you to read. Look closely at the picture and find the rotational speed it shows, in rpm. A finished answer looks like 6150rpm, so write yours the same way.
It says 7250rpm
